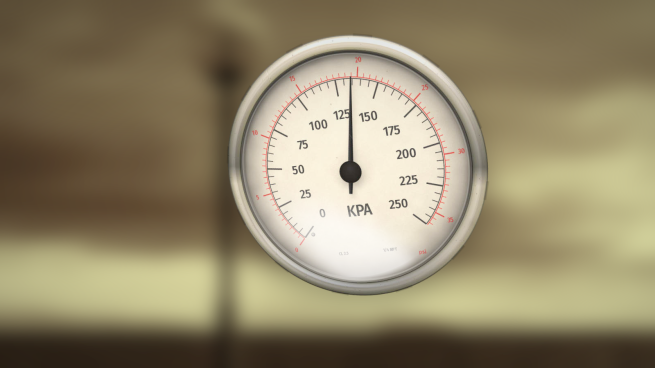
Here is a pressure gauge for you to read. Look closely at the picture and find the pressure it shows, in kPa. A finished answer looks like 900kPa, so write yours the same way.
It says 135kPa
